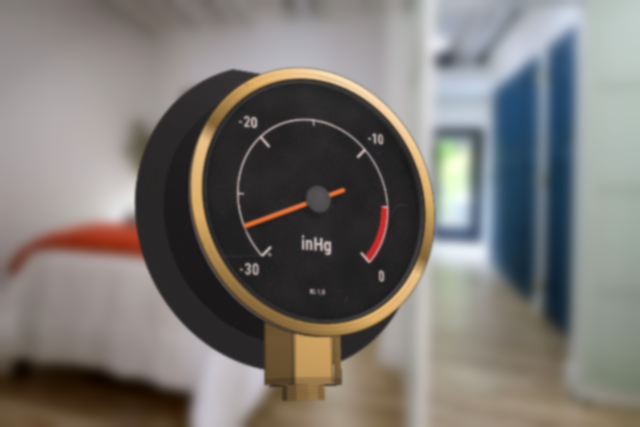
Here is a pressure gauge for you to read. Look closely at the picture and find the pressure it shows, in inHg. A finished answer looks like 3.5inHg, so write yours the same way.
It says -27.5inHg
